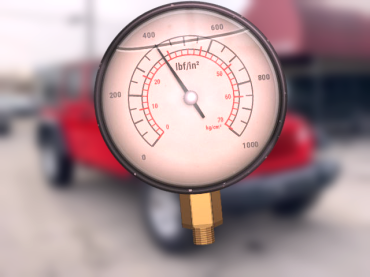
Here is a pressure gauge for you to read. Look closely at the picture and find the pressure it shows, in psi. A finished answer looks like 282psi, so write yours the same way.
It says 400psi
